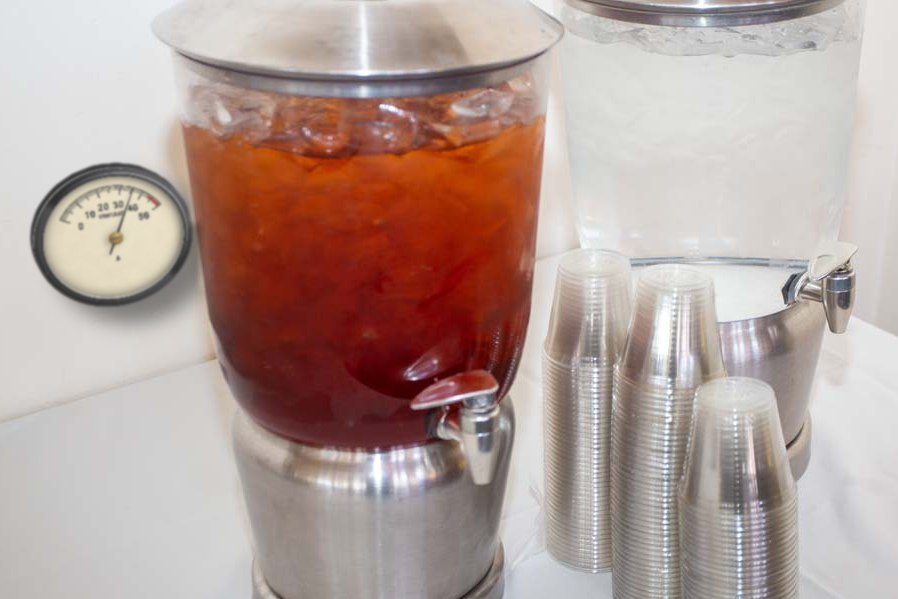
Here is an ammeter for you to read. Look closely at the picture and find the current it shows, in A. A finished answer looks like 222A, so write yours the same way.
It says 35A
